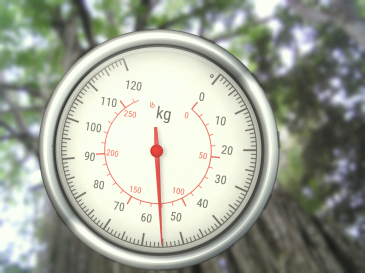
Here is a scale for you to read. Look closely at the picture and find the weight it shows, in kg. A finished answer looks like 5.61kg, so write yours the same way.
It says 55kg
